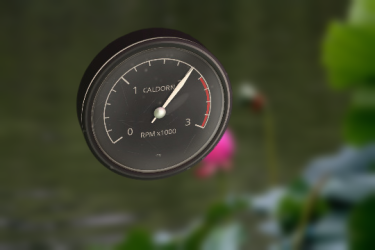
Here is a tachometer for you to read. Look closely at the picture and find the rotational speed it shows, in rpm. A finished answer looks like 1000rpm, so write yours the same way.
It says 2000rpm
